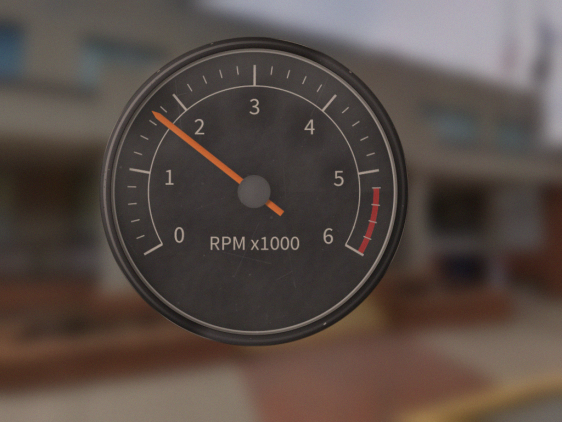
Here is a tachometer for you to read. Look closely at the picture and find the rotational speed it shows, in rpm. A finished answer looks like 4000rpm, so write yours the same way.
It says 1700rpm
